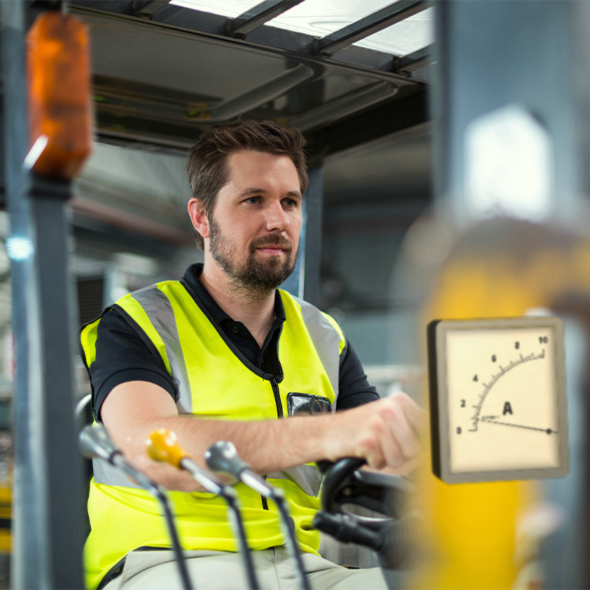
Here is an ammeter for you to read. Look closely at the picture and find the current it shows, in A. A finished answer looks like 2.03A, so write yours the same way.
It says 1A
